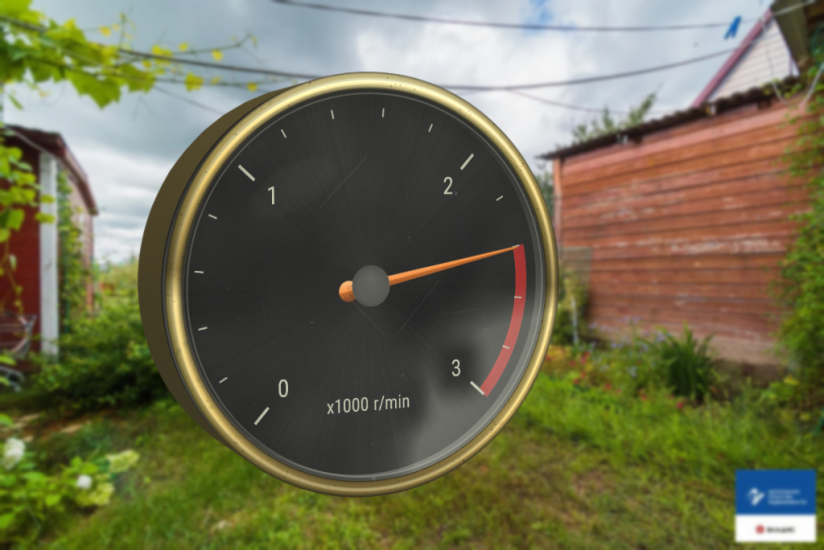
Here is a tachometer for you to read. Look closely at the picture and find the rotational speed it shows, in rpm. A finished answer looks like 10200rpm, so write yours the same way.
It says 2400rpm
